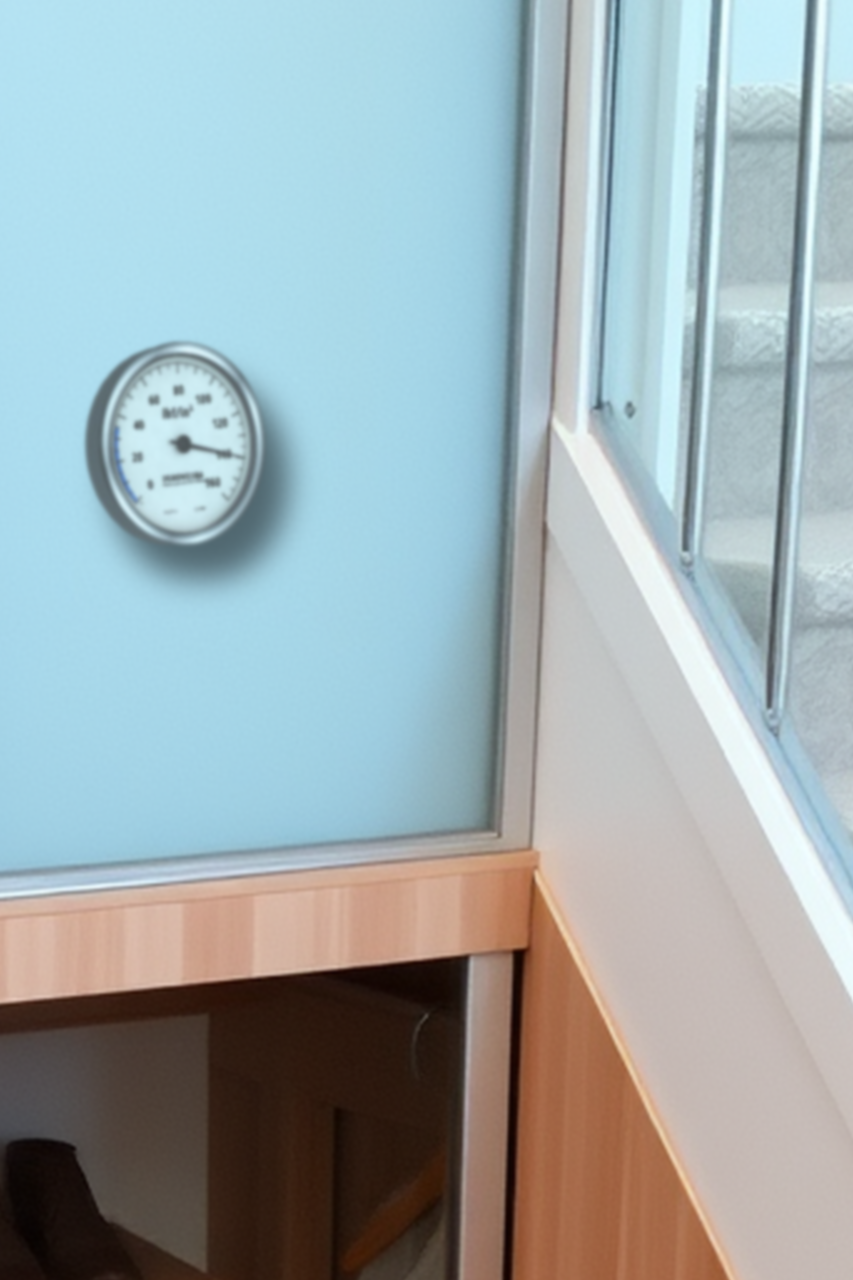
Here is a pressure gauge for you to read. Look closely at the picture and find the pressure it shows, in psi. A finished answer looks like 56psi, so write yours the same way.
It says 140psi
